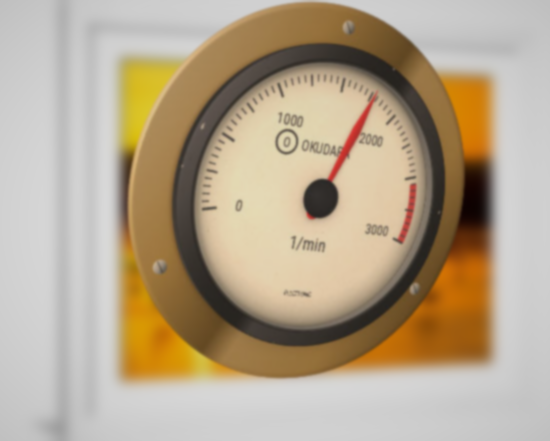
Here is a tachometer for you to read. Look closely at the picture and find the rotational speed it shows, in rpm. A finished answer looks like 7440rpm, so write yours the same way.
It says 1750rpm
